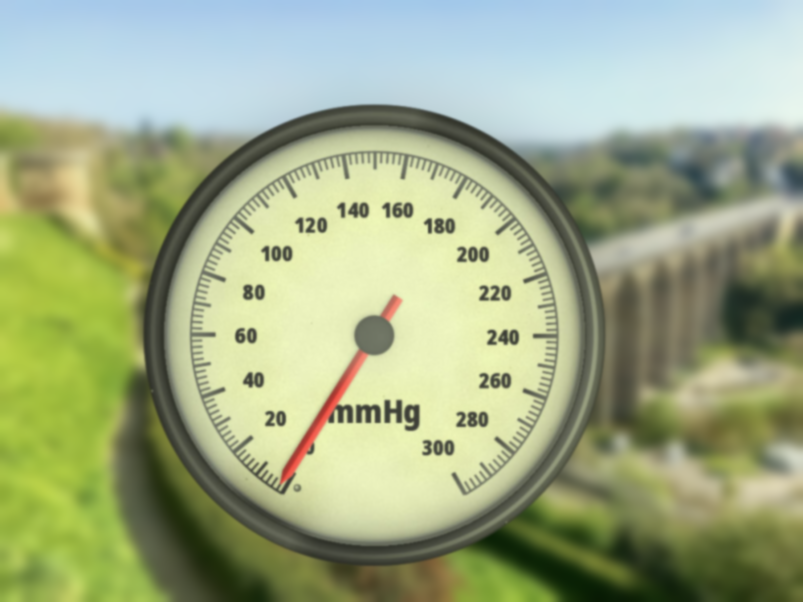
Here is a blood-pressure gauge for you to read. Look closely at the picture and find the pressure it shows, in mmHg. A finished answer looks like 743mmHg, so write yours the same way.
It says 2mmHg
